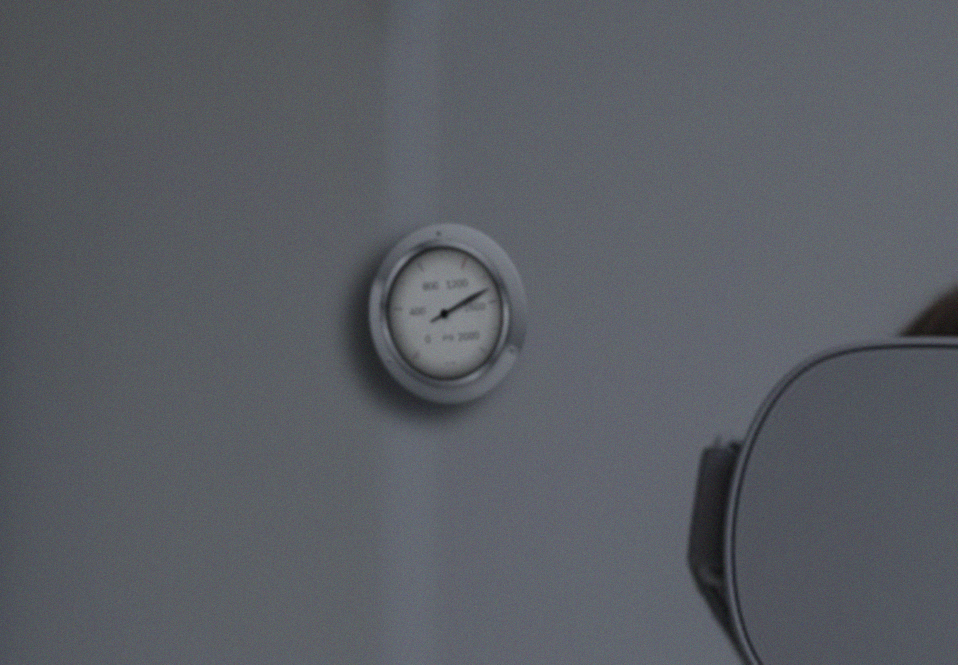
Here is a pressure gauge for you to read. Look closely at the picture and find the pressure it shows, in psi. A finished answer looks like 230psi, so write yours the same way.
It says 1500psi
